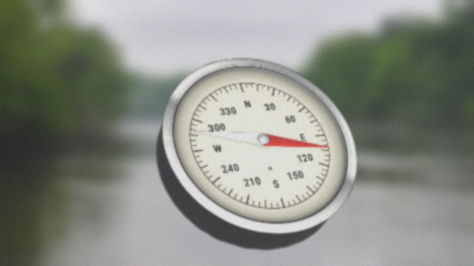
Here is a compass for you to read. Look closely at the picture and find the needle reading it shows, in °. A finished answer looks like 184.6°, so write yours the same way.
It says 105°
